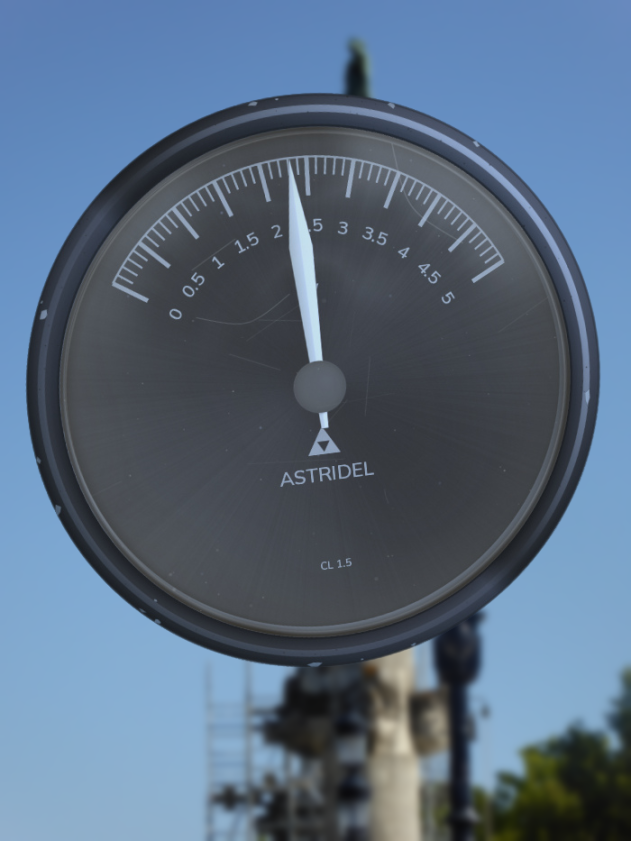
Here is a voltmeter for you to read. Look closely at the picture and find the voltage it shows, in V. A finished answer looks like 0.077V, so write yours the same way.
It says 2.3V
